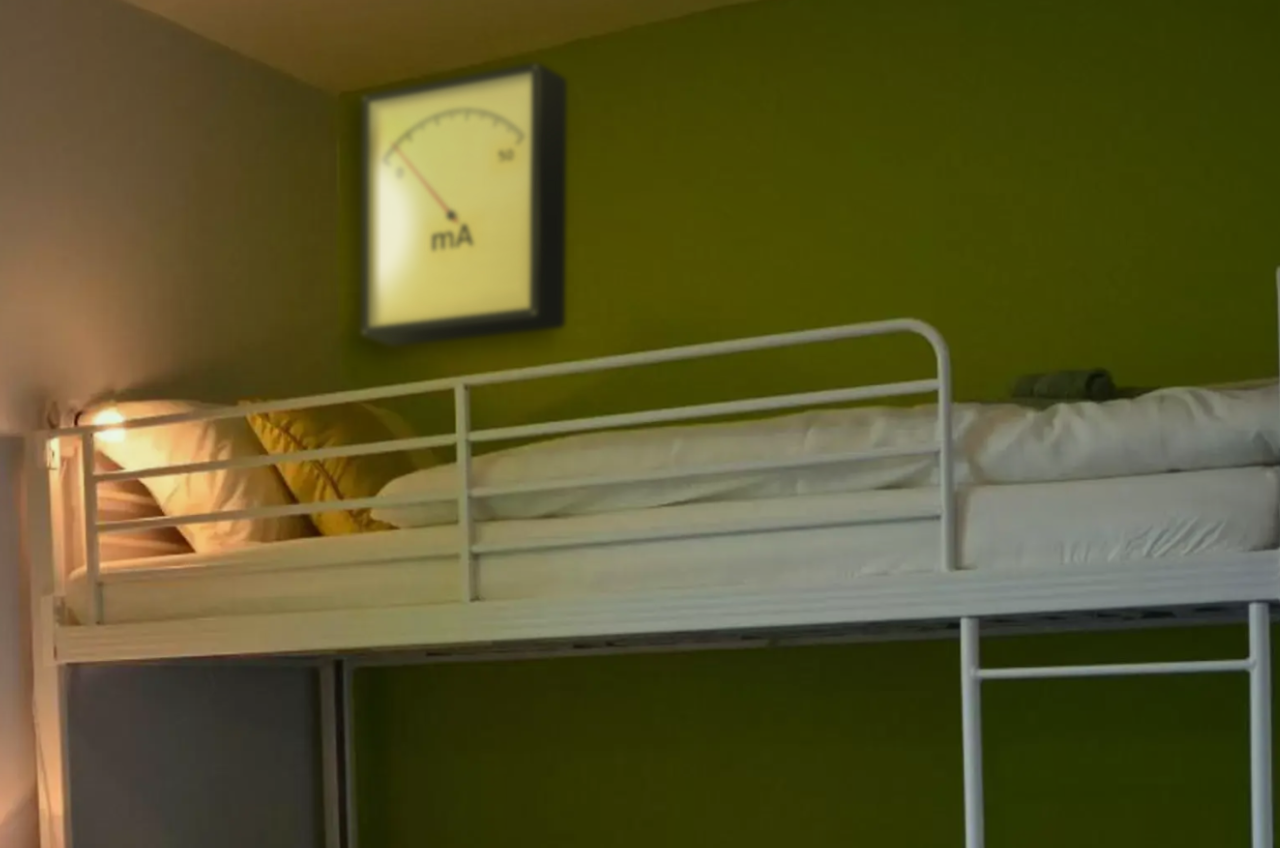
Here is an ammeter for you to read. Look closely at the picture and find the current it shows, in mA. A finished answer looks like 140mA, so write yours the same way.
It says 5mA
